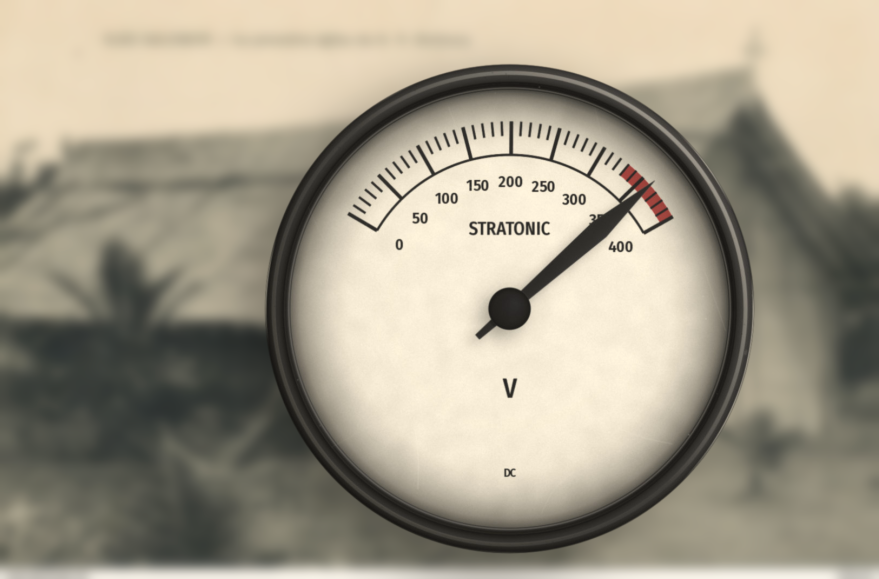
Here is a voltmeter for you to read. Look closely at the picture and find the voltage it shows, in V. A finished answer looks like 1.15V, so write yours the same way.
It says 360V
